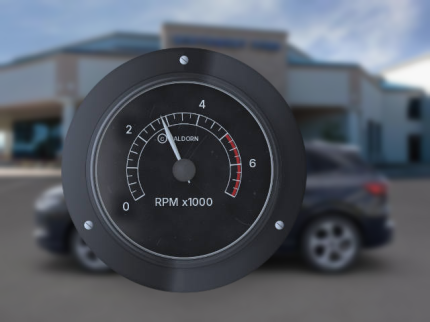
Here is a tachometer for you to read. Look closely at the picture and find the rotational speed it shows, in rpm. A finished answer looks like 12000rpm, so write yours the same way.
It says 2875rpm
